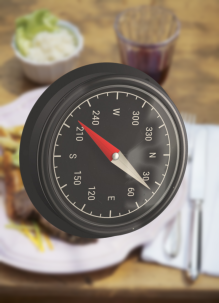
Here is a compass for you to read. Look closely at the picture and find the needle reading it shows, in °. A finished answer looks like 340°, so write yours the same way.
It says 220°
